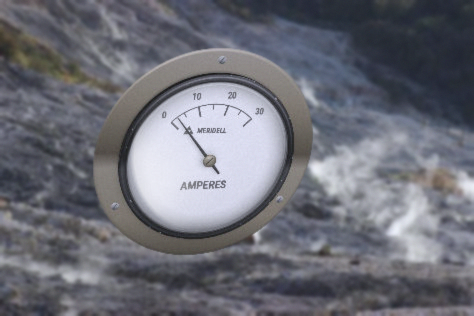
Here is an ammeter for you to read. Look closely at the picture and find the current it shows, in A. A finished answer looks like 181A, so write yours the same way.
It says 2.5A
